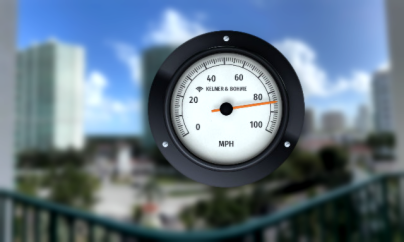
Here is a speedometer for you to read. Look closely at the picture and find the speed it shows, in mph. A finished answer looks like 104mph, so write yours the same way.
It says 85mph
